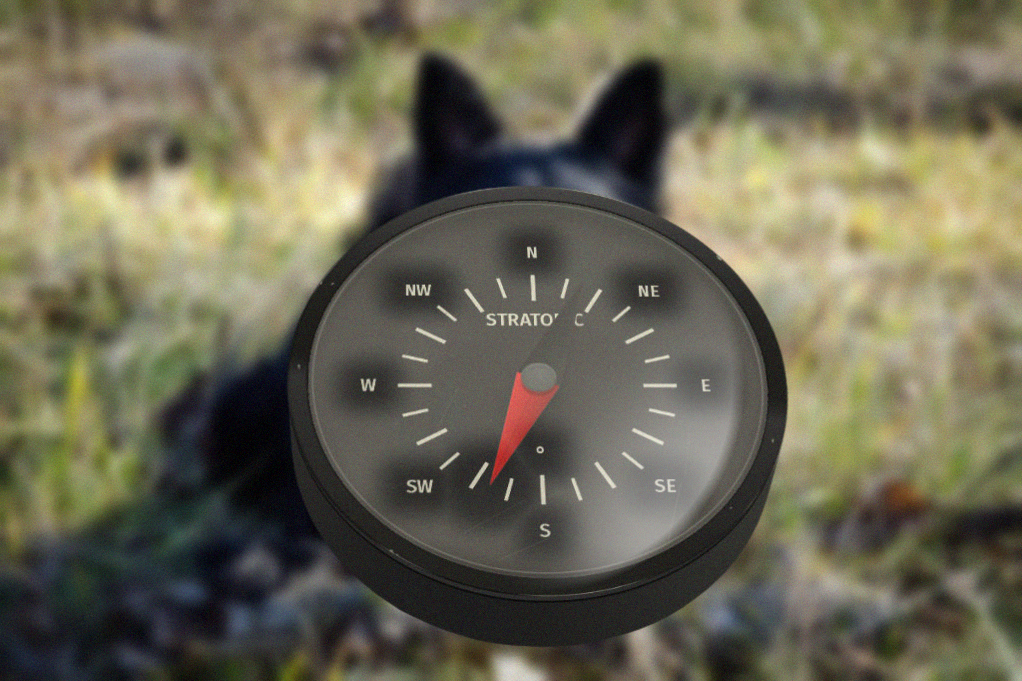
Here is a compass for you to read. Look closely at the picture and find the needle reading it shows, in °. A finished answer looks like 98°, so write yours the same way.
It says 202.5°
